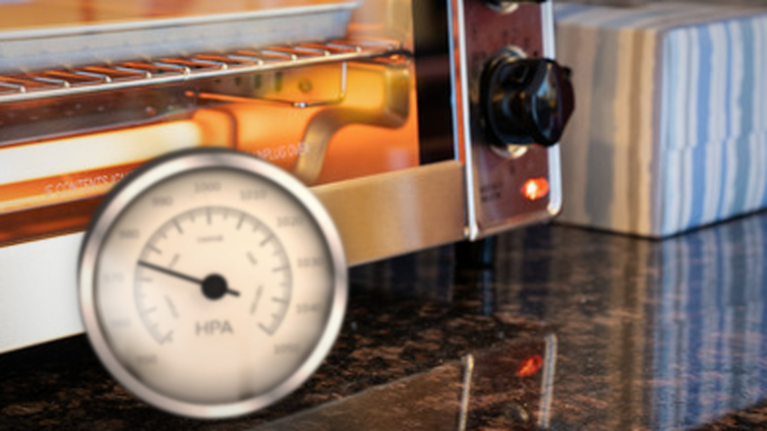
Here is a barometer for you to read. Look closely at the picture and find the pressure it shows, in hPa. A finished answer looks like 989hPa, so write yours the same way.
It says 975hPa
